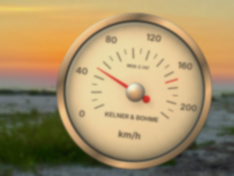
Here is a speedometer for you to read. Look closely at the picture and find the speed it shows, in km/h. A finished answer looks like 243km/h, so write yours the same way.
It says 50km/h
